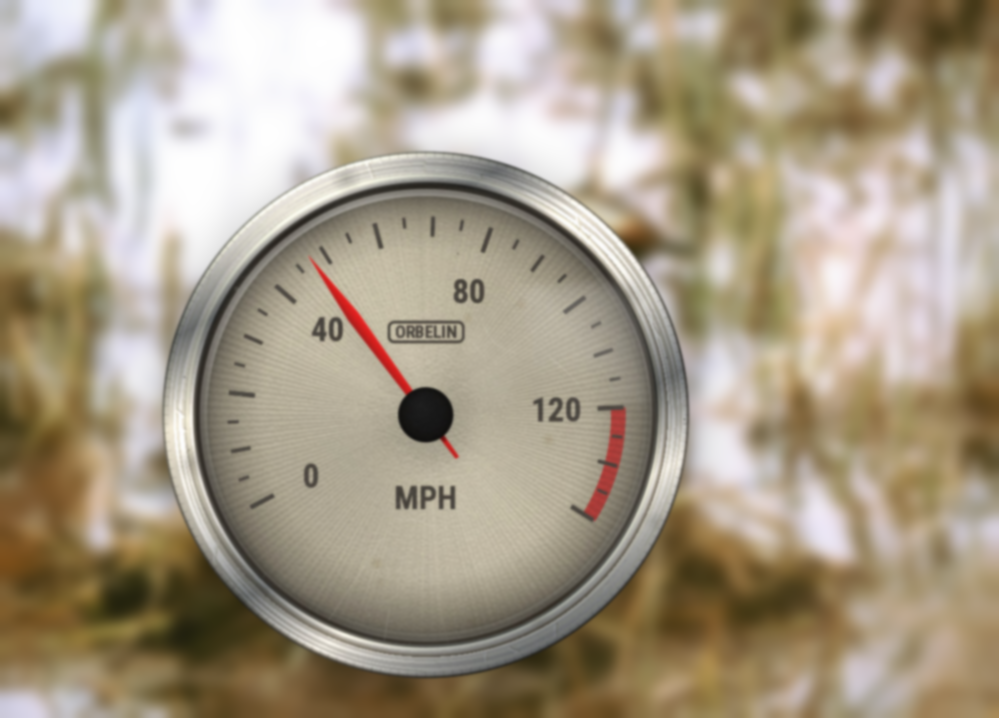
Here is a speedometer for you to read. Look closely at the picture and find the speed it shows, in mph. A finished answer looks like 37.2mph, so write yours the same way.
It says 47.5mph
